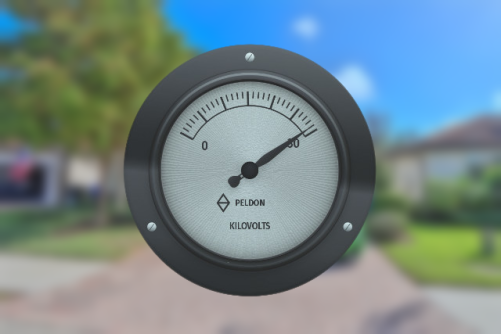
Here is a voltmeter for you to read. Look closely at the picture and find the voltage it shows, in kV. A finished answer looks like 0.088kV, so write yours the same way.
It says 29kV
